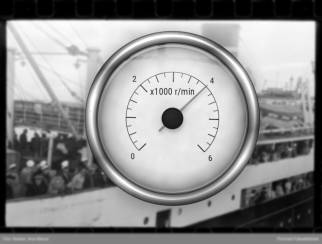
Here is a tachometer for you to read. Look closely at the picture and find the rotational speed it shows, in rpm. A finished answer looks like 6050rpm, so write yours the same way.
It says 4000rpm
